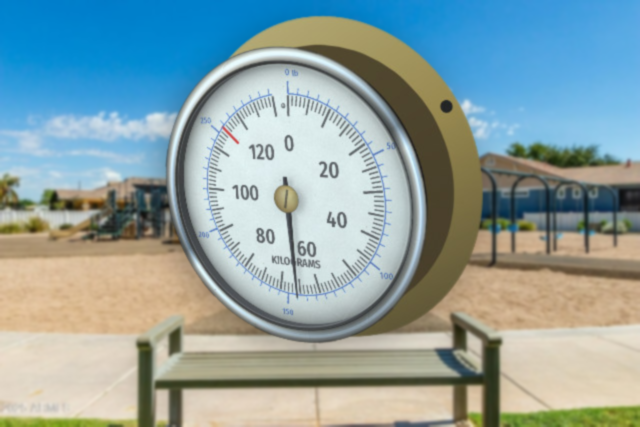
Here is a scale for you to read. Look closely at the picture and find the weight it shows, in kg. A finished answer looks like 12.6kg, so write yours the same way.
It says 65kg
